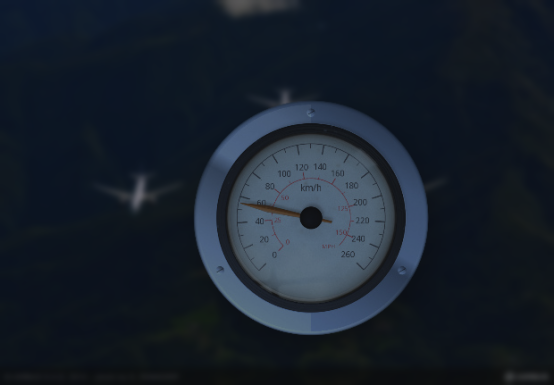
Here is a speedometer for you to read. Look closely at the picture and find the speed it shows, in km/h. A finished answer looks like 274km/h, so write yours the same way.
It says 55km/h
